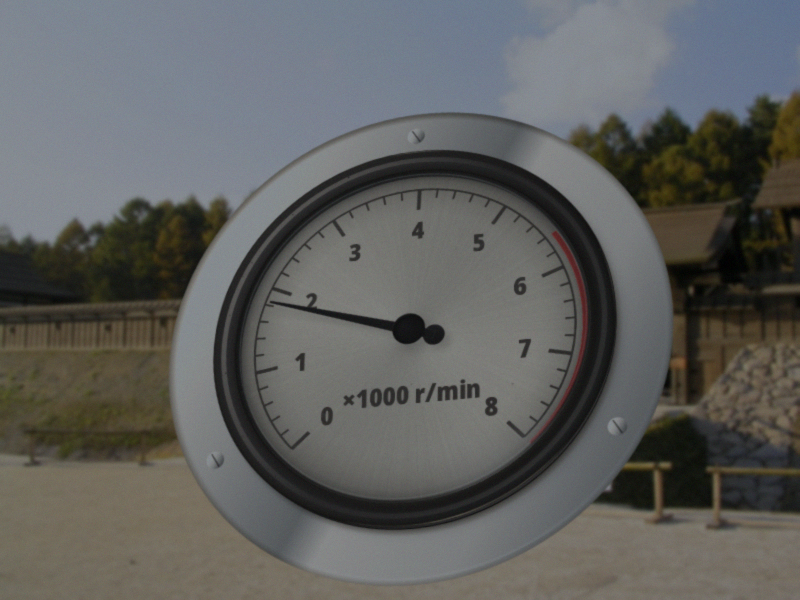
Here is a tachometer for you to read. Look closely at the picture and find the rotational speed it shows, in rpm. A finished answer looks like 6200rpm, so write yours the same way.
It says 1800rpm
